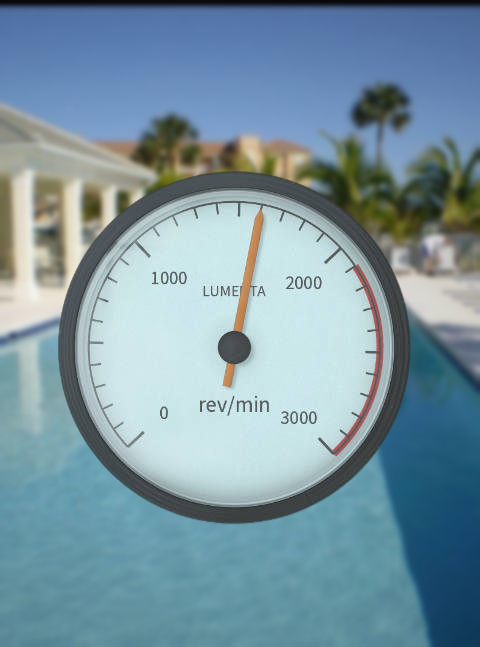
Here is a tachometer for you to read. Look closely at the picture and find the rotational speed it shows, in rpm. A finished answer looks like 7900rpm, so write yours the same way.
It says 1600rpm
